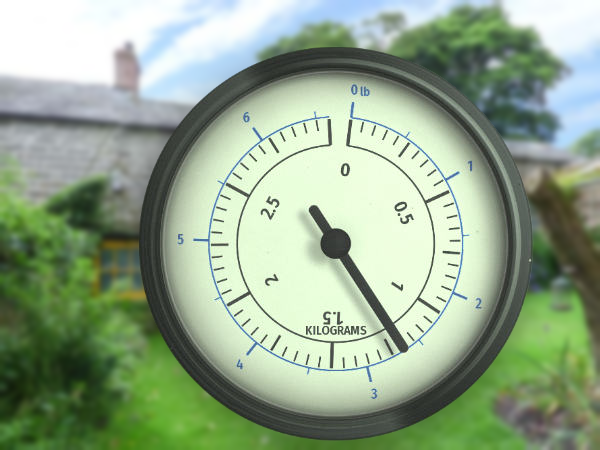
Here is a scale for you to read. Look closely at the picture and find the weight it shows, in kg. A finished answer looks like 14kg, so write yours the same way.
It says 1.2kg
